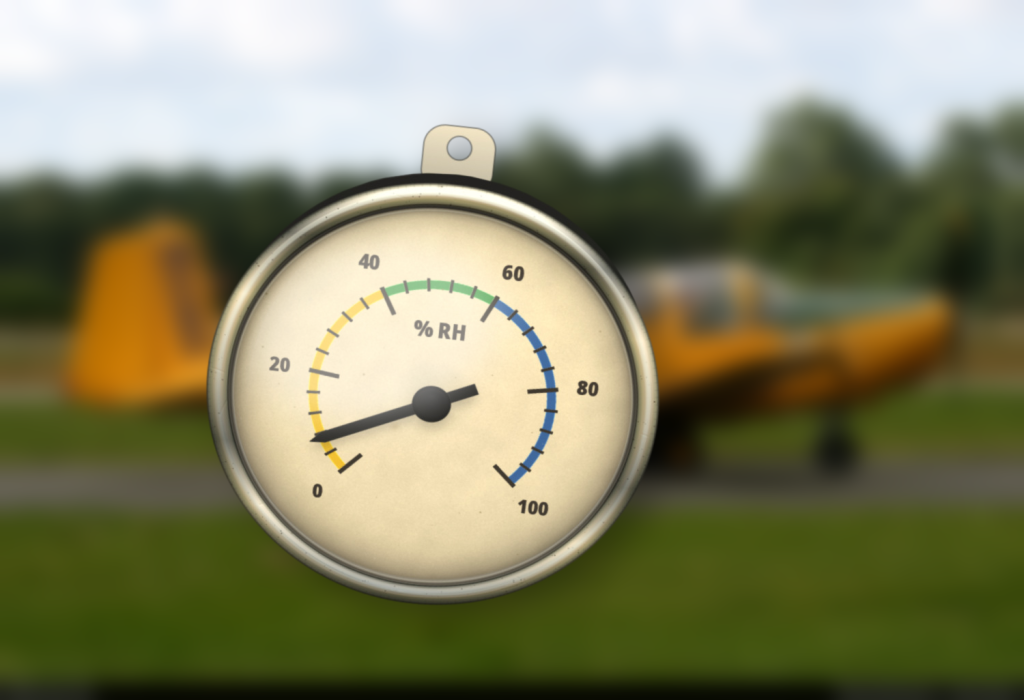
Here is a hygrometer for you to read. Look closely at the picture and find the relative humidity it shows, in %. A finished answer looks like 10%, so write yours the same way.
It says 8%
